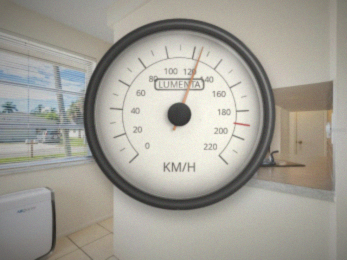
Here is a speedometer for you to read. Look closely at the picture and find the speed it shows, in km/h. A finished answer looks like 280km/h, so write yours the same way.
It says 125km/h
